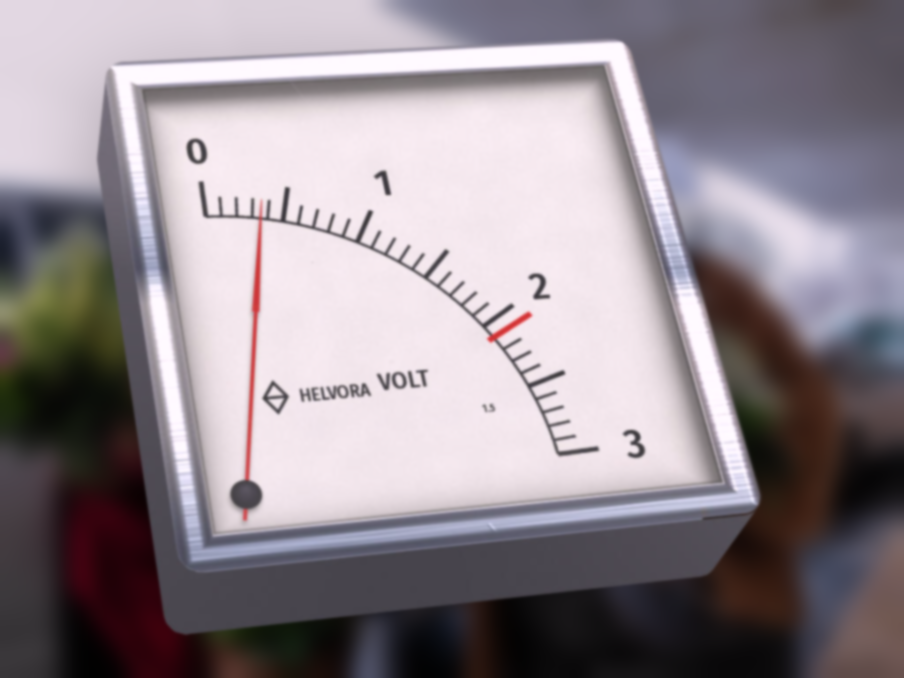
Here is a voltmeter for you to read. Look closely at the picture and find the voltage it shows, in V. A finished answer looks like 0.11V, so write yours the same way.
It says 0.35V
